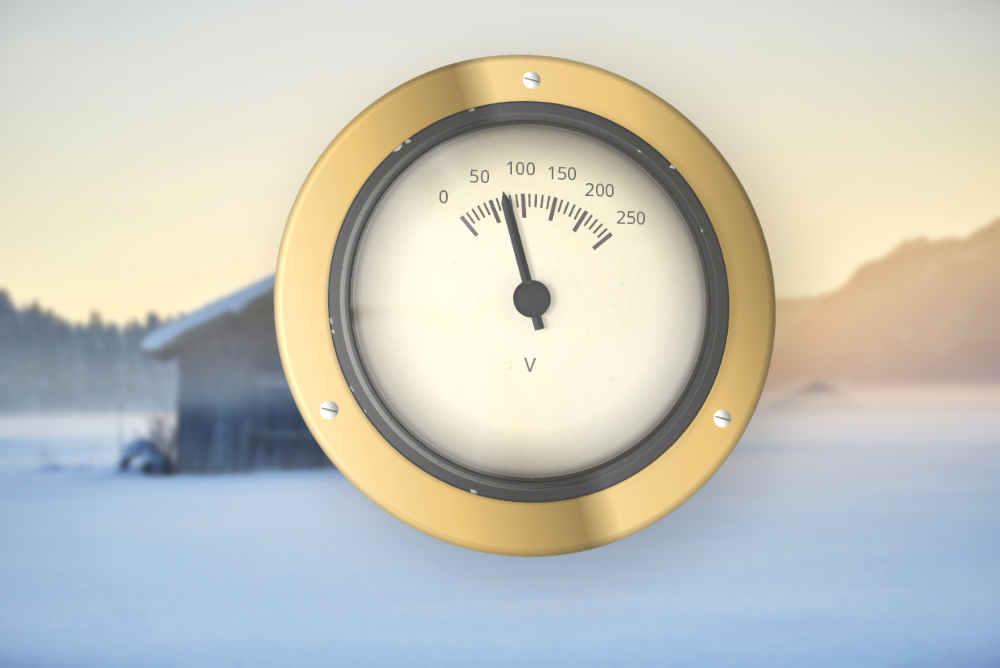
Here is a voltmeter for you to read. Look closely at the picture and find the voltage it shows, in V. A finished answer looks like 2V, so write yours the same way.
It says 70V
